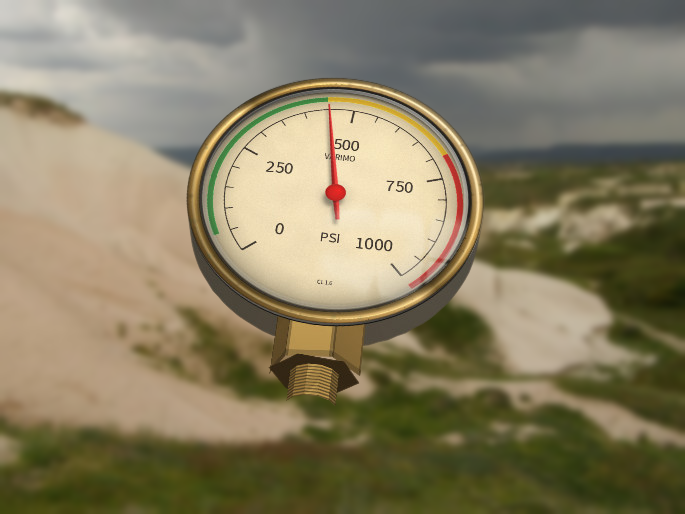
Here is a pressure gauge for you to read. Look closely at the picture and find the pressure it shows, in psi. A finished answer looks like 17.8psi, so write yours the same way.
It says 450psi
